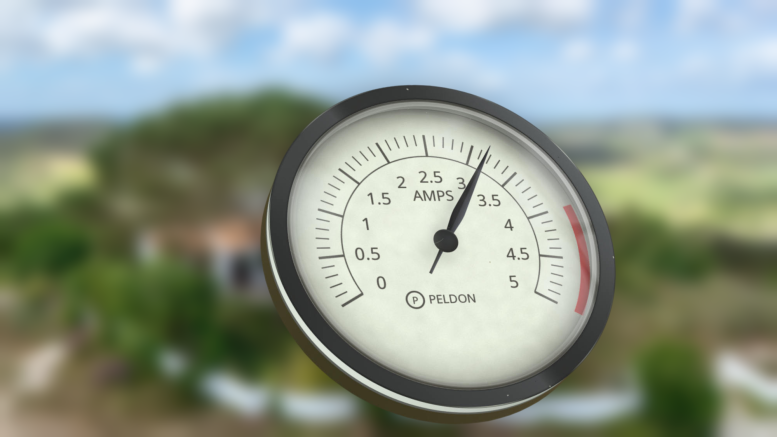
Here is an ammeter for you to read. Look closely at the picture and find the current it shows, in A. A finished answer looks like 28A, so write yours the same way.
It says 3.15A
